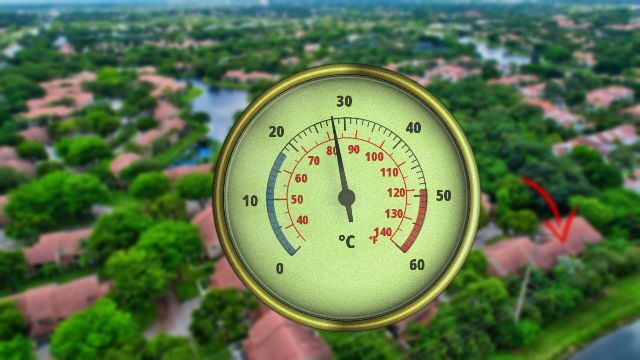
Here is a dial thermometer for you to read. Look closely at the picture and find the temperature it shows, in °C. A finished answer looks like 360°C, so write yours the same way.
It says 28°C
